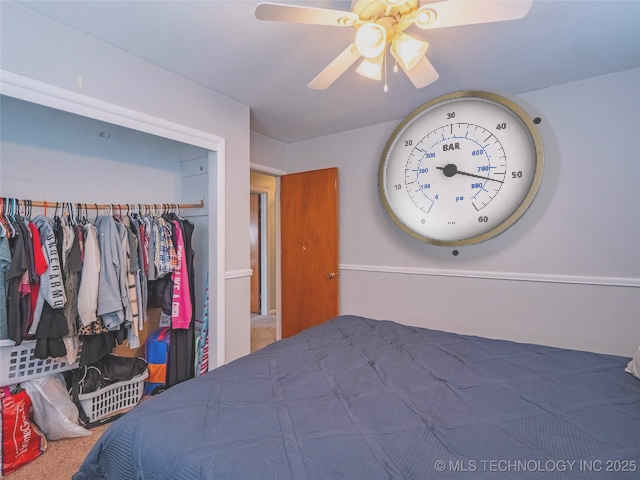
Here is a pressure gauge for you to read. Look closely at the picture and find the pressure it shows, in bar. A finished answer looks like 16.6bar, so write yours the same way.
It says 52bar
